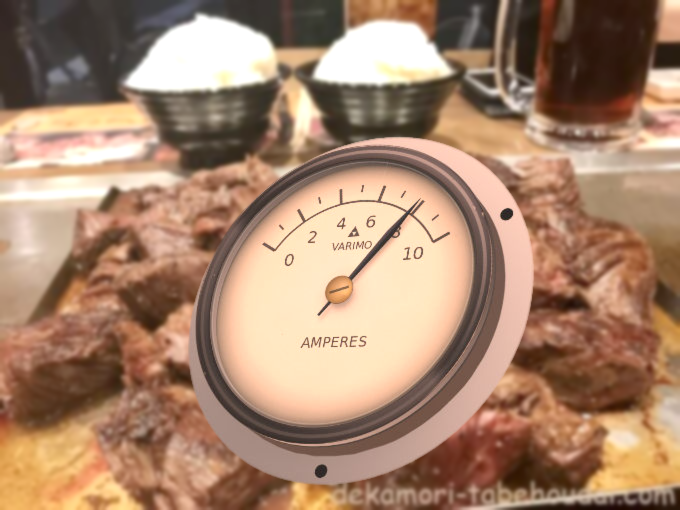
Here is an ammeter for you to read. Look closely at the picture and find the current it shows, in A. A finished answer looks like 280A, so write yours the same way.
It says 8A
